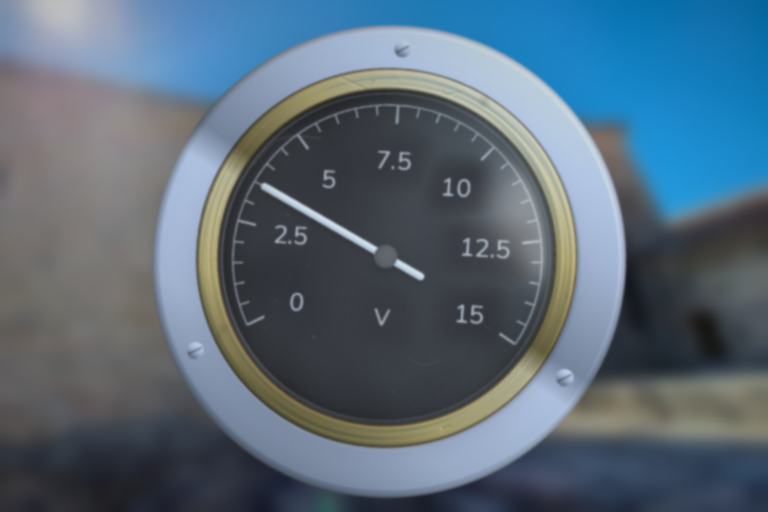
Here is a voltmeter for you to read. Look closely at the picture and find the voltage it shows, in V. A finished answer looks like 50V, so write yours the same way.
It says 3.5V
